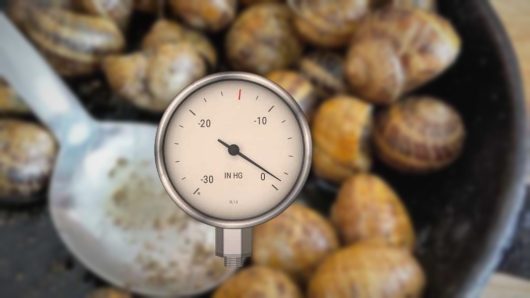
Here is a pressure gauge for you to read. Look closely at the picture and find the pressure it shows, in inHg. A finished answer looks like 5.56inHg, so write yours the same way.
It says -1inHg
